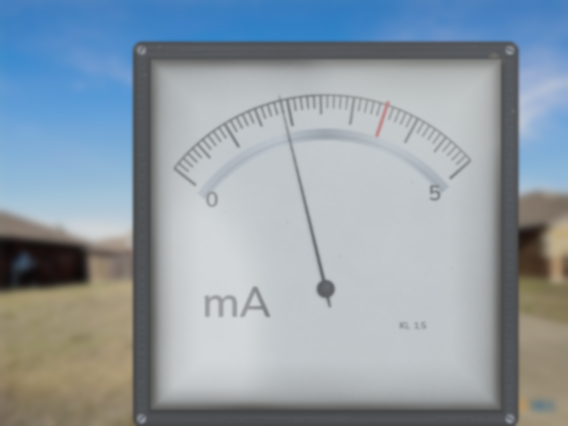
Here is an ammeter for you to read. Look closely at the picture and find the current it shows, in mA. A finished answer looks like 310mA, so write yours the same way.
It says 1.9mA
